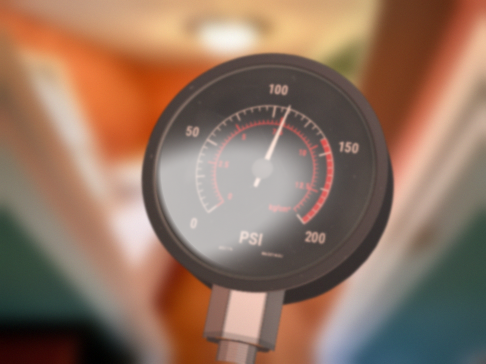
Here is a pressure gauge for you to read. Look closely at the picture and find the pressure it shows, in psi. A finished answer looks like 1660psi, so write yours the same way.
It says 110psi
